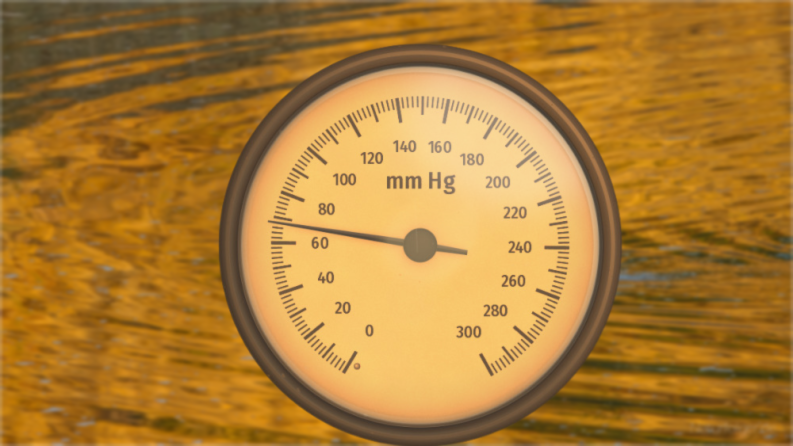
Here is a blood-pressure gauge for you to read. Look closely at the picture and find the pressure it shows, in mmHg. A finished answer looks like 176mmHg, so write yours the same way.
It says 68mmHg
